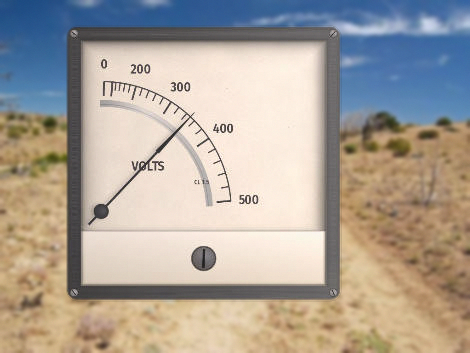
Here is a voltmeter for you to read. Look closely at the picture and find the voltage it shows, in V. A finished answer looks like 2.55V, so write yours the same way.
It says 350V
